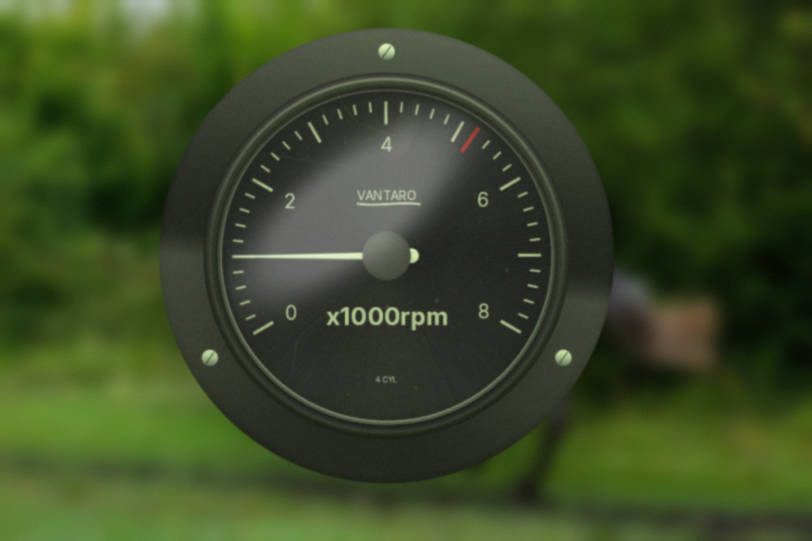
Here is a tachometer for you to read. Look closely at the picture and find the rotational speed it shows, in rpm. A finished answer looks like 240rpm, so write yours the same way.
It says 1000rpm
